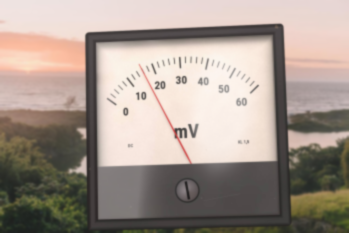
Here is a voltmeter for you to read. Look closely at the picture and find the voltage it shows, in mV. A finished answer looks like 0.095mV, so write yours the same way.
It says 16mV
